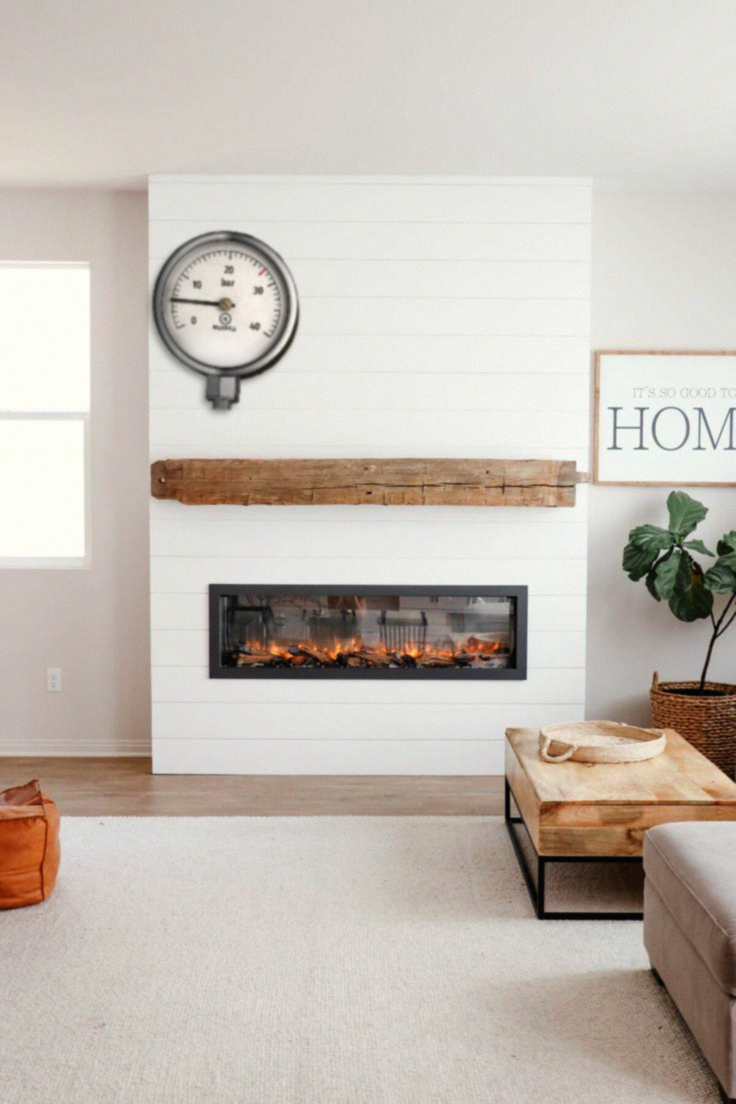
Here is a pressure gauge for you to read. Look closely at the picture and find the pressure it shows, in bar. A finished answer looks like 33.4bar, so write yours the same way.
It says 5bar
